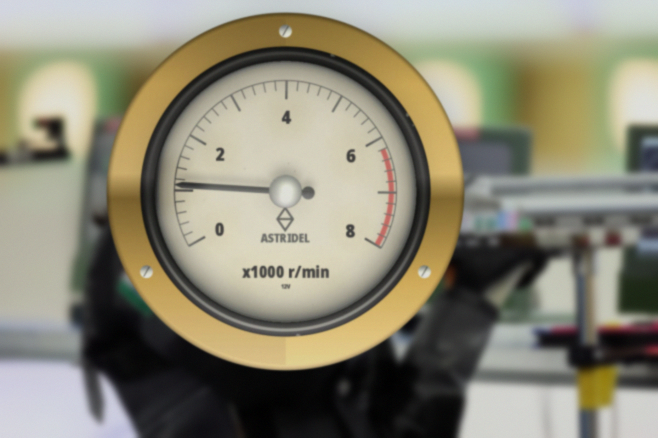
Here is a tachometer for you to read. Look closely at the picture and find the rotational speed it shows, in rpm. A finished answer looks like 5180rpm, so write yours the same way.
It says 1100rpm
